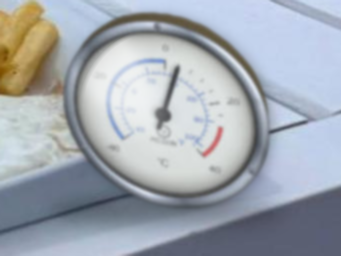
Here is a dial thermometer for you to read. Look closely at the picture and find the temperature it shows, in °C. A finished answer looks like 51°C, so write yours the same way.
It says 4°C
